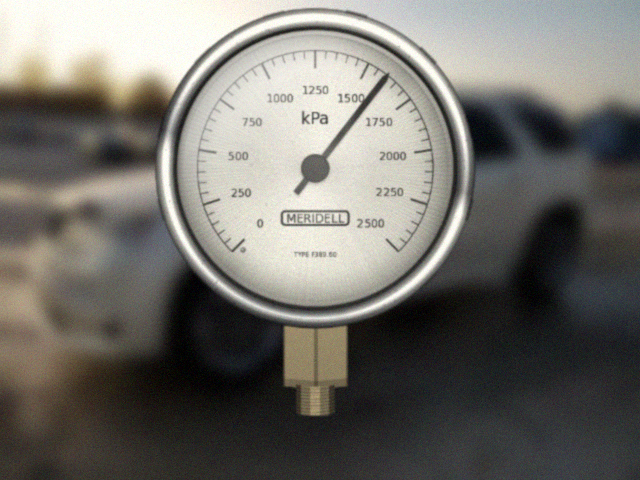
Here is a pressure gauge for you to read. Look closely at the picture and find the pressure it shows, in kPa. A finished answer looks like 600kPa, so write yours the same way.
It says 1600kPa
